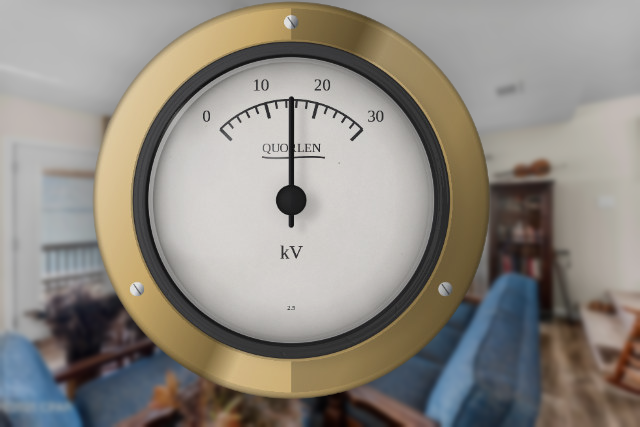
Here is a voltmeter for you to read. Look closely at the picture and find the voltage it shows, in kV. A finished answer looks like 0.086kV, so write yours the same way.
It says 15kV
